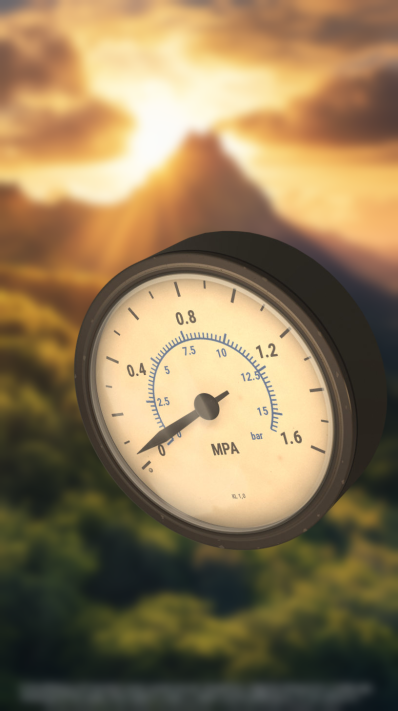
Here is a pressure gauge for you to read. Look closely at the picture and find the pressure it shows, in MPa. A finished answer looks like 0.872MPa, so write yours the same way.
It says 0.05MPa
